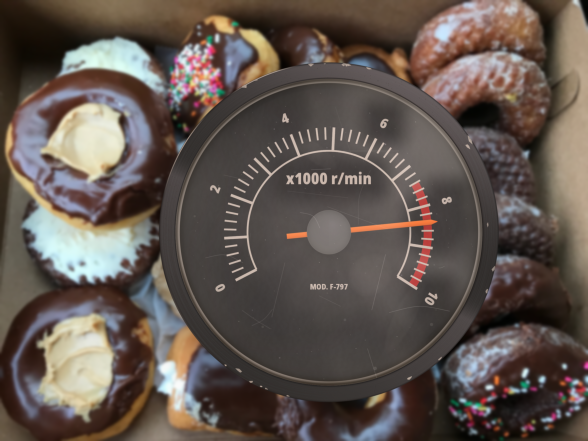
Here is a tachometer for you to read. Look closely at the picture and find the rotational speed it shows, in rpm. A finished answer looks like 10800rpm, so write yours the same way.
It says 8400rpm
